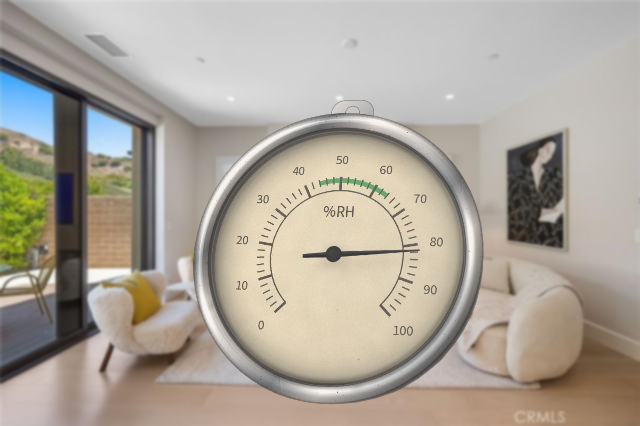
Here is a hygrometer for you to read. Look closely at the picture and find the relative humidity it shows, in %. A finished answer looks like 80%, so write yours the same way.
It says 82%
